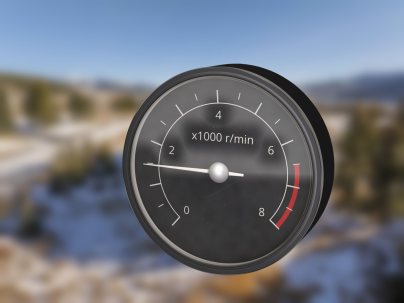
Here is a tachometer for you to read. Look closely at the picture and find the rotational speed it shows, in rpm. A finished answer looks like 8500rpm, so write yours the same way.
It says 1500rpm
